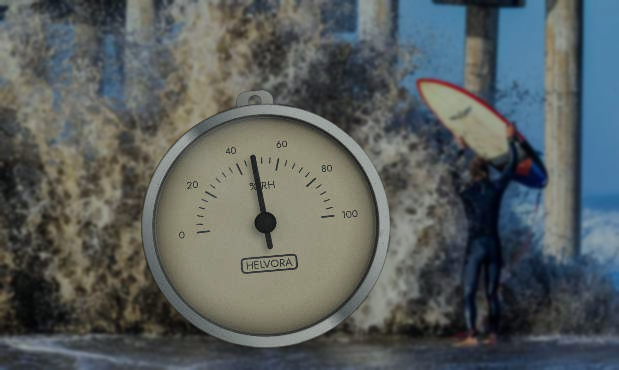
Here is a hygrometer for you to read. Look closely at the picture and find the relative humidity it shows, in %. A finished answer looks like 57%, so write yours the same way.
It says 48%
